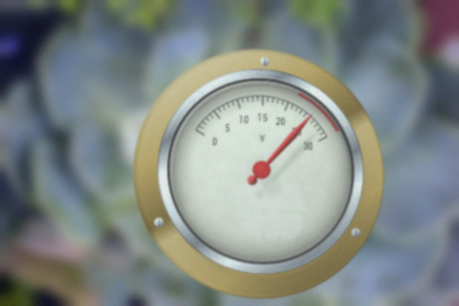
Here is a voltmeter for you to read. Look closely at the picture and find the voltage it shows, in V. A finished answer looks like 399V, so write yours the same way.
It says 25V
